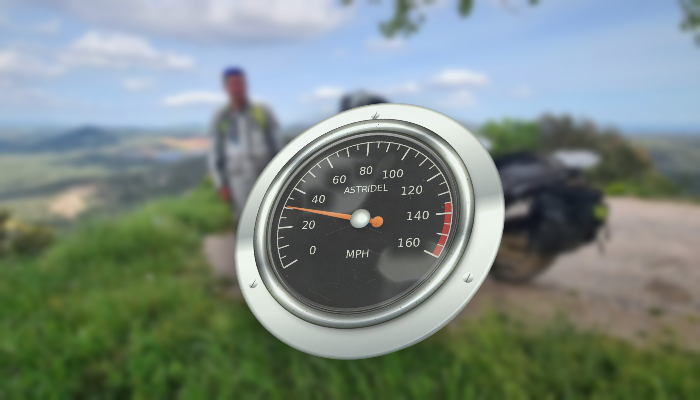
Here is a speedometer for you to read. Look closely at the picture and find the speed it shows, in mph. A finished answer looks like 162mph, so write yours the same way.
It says 30mph
